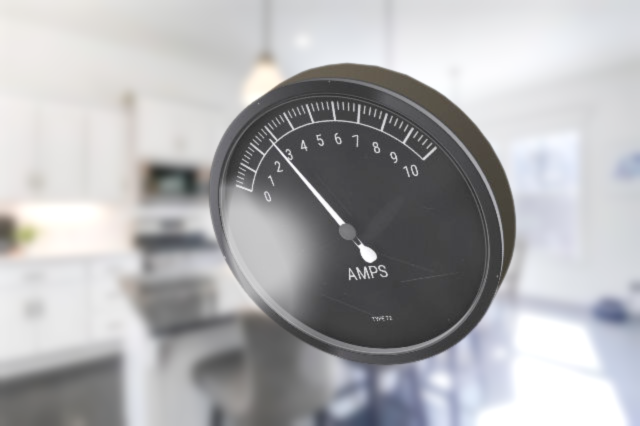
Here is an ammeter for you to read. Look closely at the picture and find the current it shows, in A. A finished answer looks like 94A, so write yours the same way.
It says 3A
